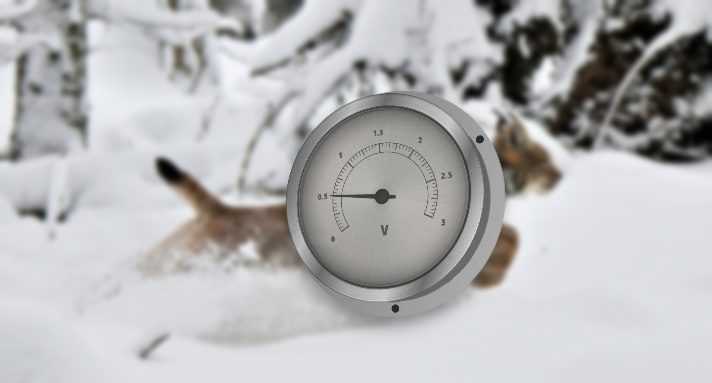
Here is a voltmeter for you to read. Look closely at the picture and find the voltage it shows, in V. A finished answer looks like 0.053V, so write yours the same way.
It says 0.5V
